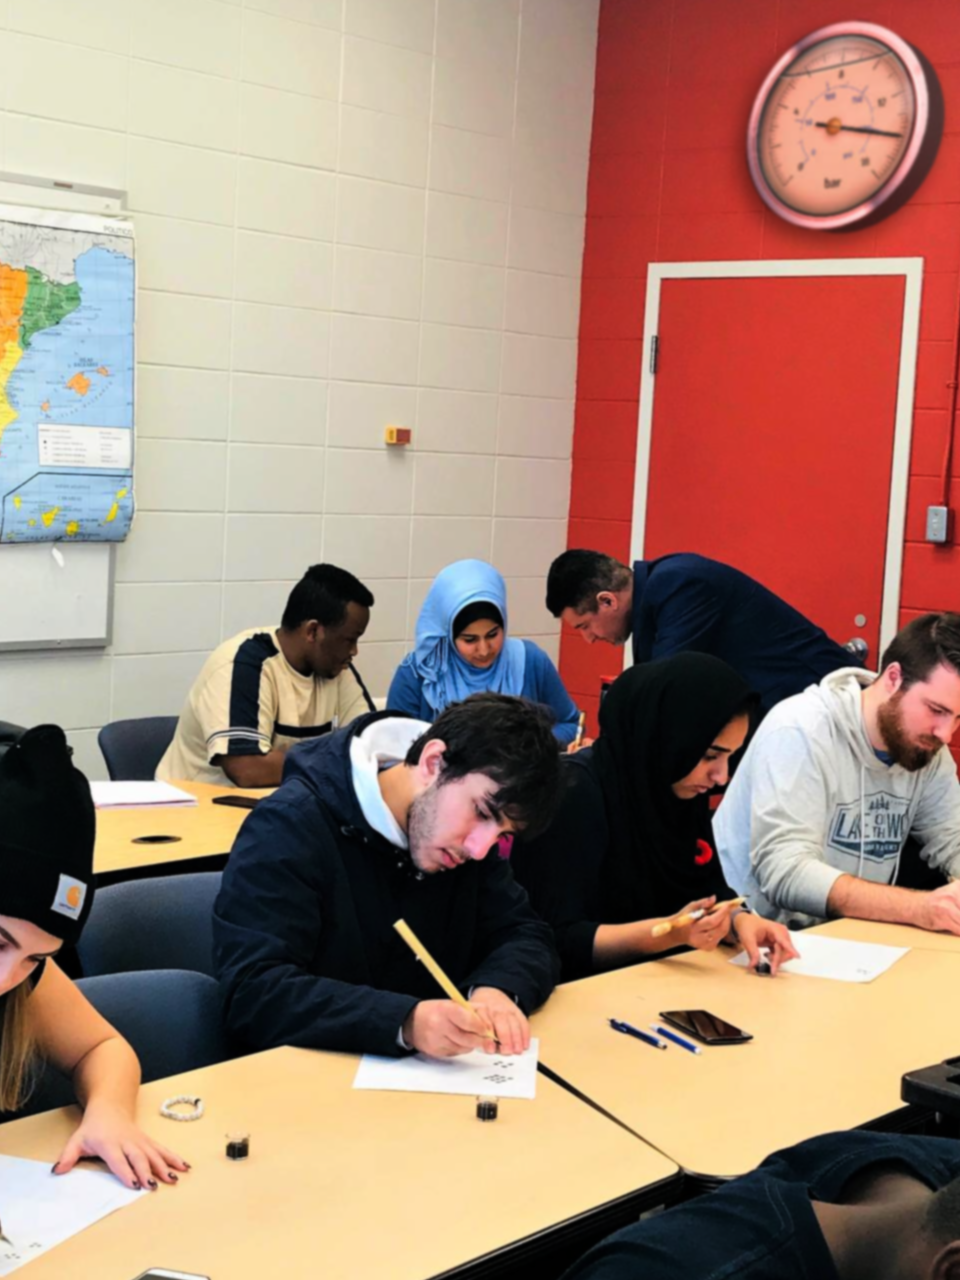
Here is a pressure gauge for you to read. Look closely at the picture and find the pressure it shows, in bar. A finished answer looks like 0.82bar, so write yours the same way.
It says 14bar
